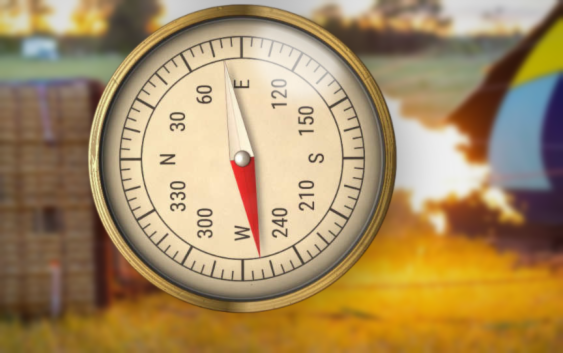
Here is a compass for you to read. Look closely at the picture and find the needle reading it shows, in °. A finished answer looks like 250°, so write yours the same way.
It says 260°
